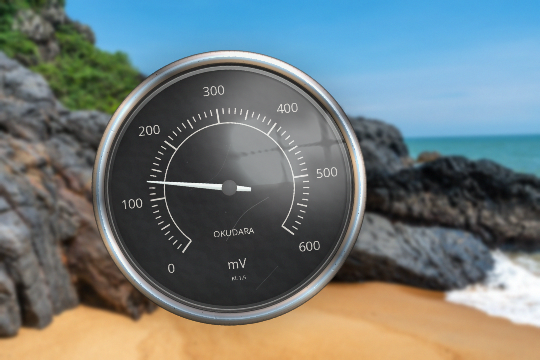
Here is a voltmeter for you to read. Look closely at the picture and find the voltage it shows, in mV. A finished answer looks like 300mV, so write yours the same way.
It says 130mV
